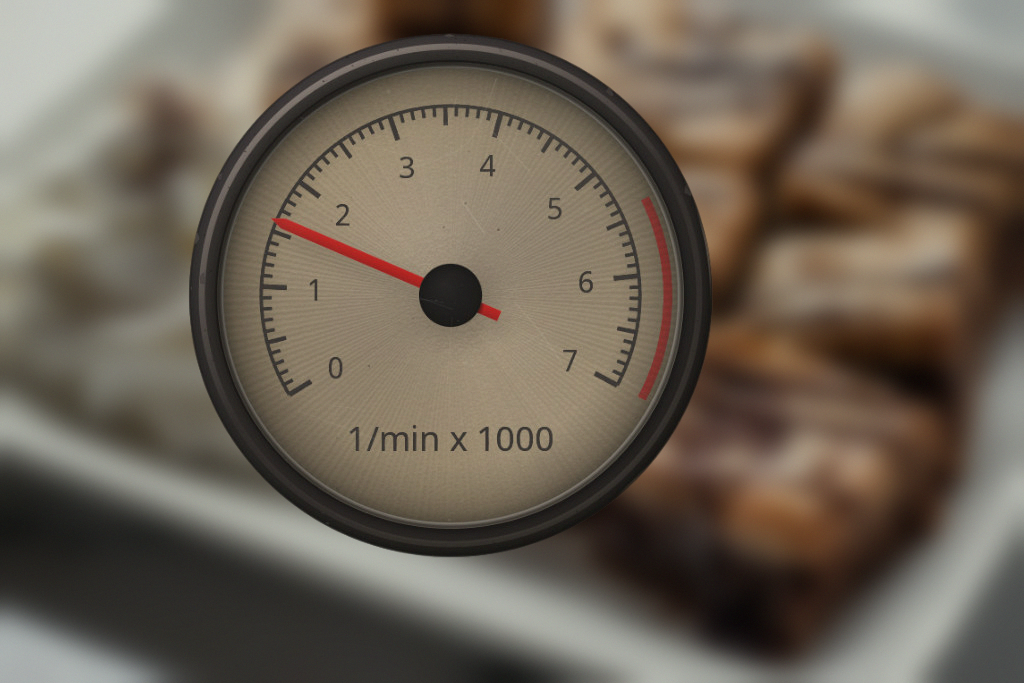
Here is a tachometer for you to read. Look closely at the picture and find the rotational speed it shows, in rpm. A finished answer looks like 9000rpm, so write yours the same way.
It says 1600rpm
